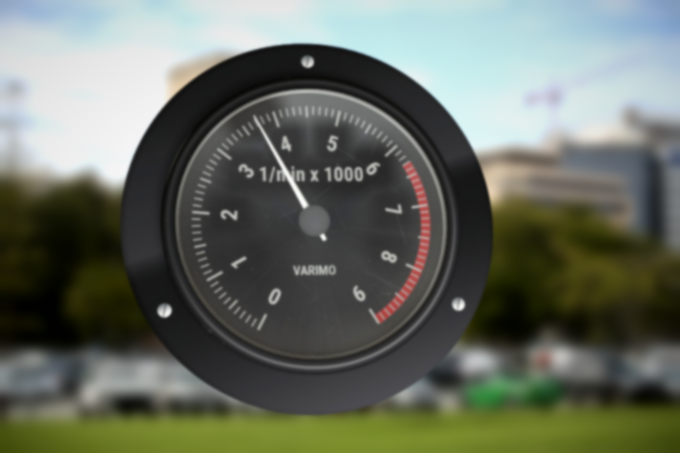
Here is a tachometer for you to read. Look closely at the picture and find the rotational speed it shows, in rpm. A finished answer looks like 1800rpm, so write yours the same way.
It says 3700rpm
